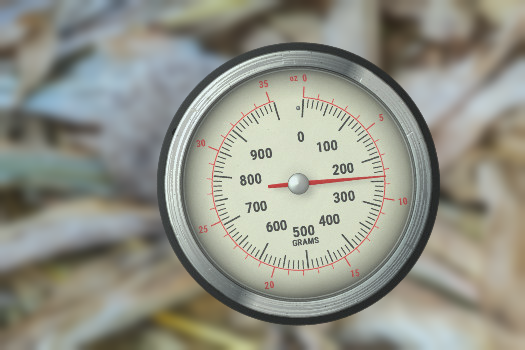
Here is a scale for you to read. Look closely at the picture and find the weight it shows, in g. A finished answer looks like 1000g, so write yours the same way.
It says 240g
